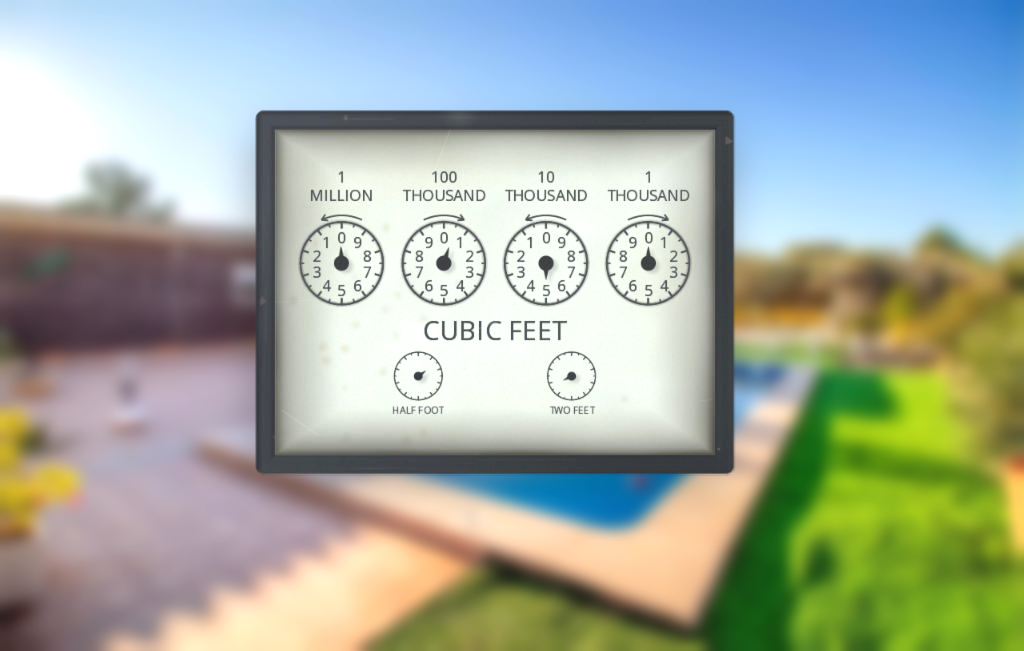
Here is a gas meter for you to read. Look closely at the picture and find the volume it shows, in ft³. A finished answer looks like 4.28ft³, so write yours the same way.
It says 5000ft³
